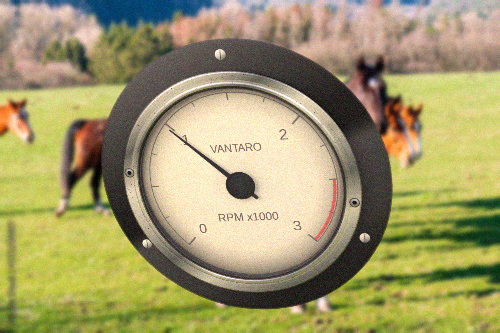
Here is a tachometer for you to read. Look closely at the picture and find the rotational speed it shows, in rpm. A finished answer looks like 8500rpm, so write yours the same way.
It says 1000rpm
